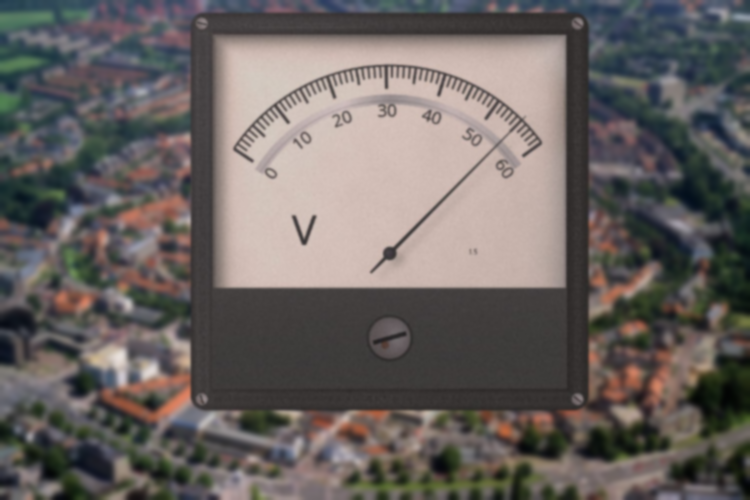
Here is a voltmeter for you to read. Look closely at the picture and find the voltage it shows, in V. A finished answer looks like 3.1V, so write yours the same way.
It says 55V
